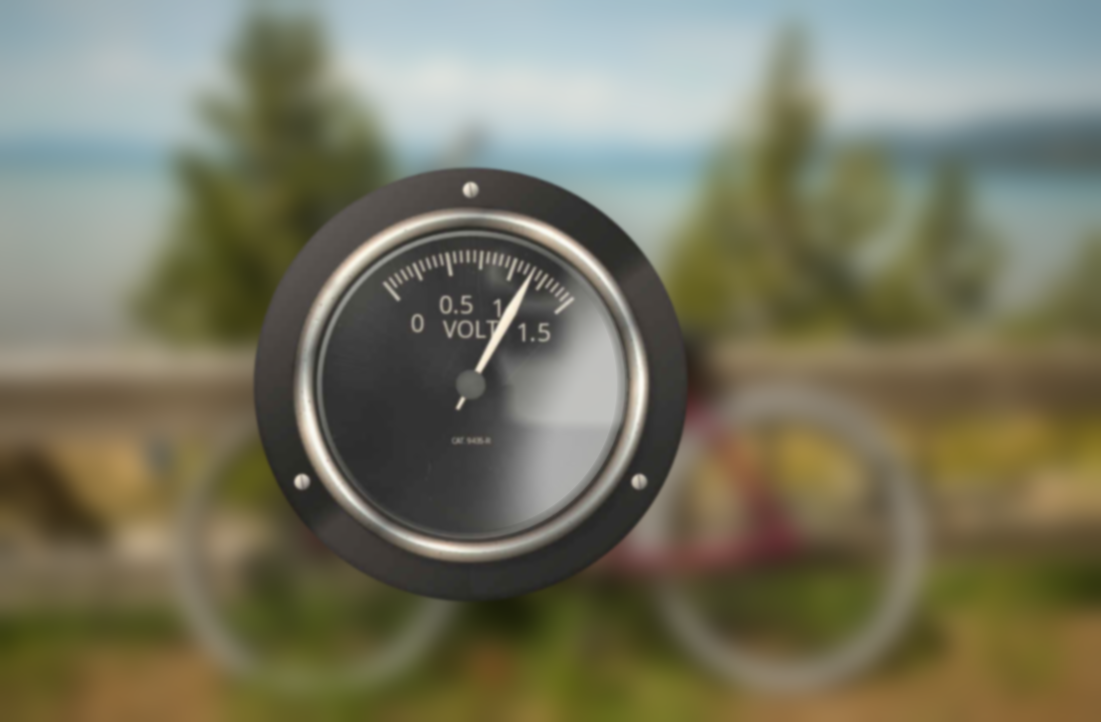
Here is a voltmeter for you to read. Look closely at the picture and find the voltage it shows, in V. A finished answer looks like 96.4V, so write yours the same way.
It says 1.15V
